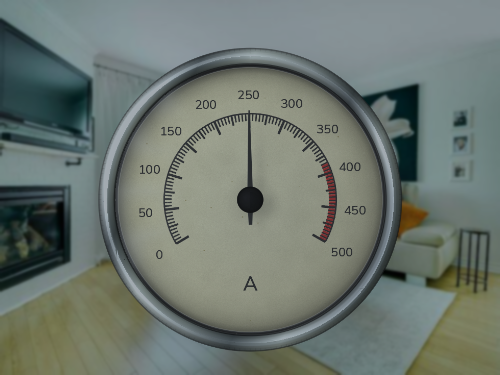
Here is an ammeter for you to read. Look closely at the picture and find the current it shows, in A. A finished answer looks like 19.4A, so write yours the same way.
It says 250A
